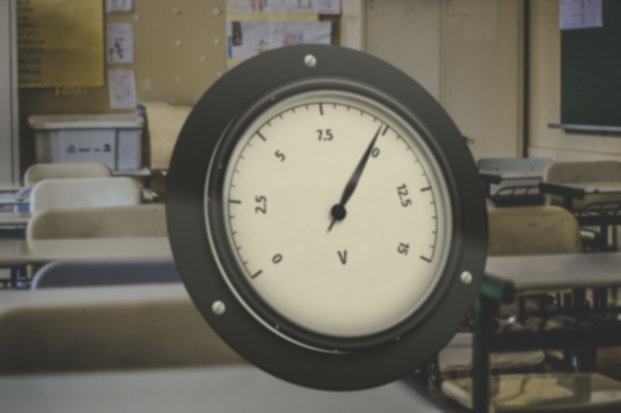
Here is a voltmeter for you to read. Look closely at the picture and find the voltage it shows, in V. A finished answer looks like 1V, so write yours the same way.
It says 9.75V
